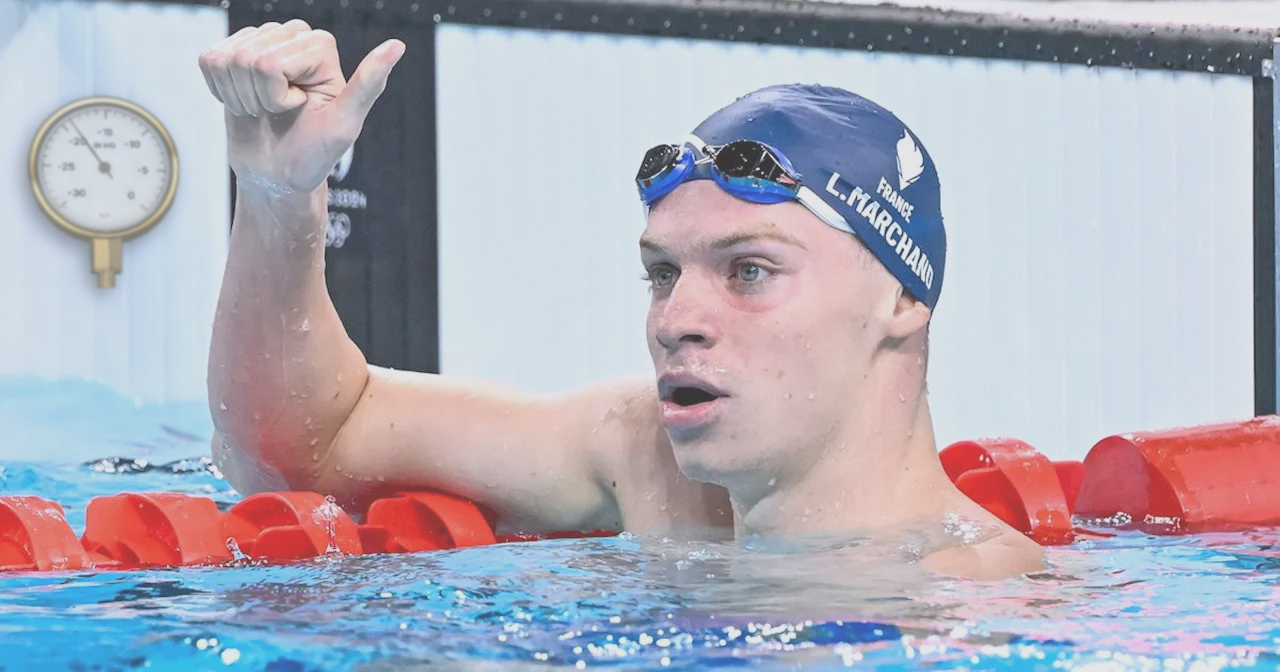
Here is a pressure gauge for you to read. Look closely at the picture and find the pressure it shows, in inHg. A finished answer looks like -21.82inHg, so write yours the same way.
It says -19inHg
